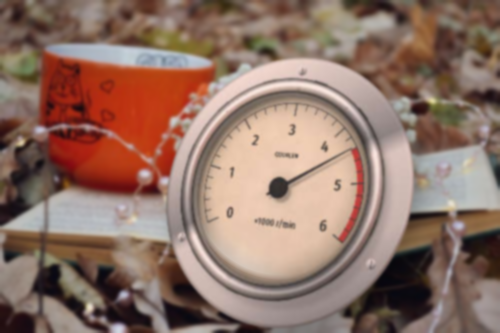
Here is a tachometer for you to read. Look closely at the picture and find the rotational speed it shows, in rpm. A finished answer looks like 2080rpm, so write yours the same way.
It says 4400rpm
